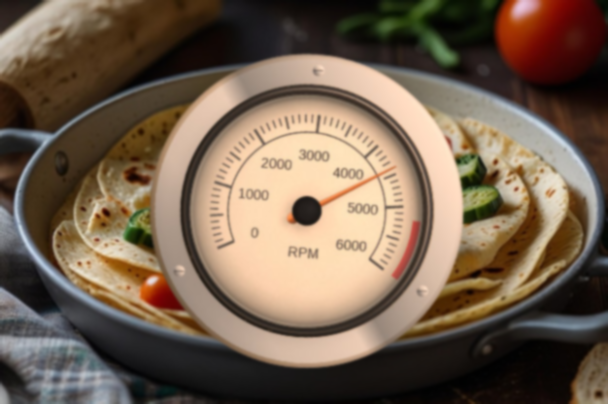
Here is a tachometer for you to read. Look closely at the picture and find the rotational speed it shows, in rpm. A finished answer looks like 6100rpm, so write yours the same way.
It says 4400rpm
